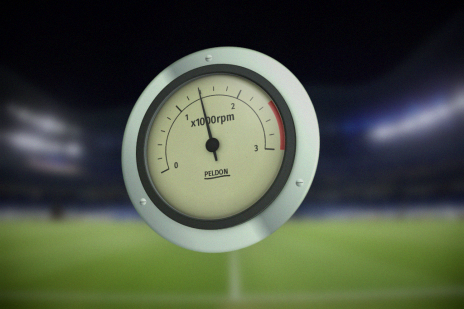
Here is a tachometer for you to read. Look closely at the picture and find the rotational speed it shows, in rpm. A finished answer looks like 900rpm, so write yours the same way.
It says 1400rpm
